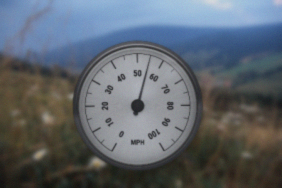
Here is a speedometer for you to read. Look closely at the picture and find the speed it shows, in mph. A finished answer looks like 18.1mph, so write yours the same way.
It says 55mph
